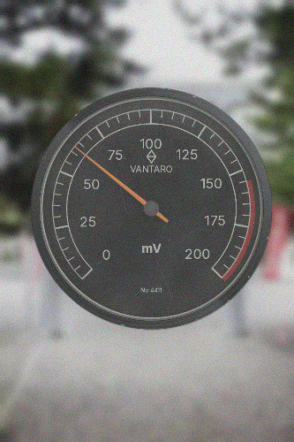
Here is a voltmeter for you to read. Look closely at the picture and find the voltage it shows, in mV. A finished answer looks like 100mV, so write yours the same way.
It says 62.5mV
